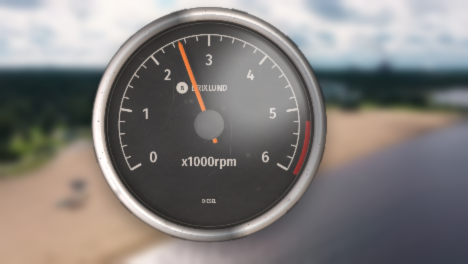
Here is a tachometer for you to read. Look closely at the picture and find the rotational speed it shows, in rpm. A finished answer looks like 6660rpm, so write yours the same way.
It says 2500rpm
